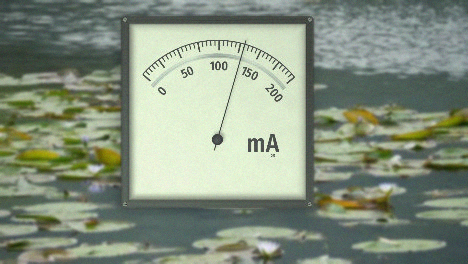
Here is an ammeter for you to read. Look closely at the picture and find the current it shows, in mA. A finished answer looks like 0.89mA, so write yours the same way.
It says 130mA
